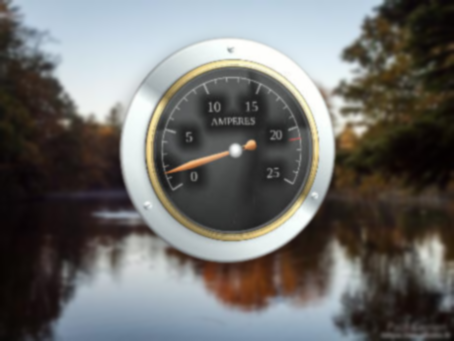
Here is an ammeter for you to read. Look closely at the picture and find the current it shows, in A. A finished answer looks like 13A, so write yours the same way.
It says 1.5A
